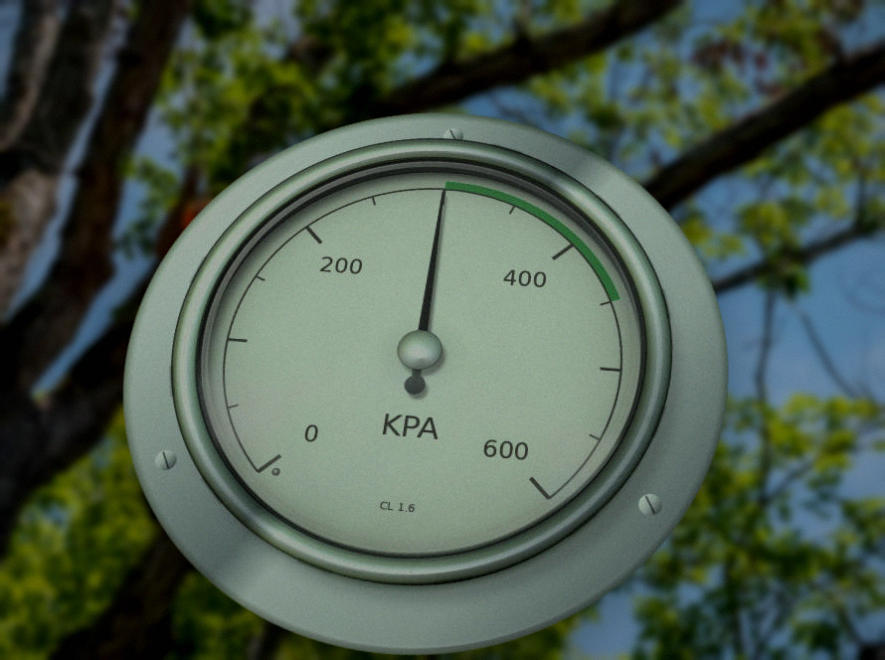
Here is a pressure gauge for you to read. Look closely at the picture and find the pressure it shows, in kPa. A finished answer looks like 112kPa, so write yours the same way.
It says 300kPa
